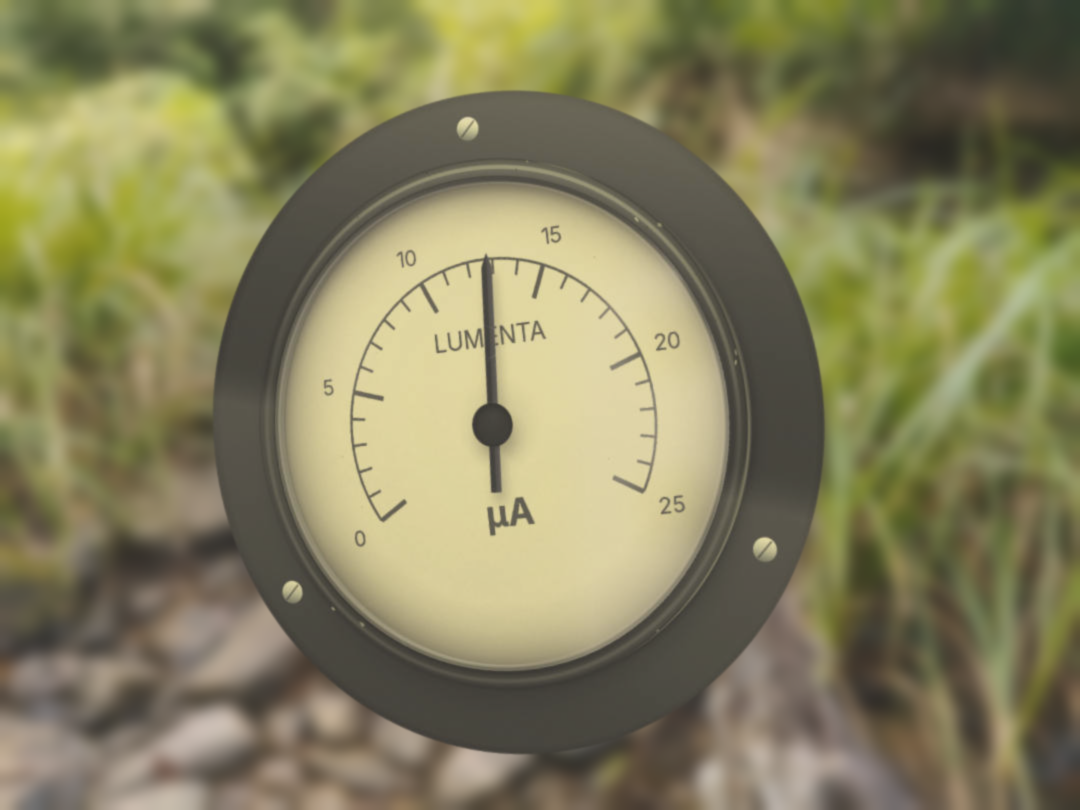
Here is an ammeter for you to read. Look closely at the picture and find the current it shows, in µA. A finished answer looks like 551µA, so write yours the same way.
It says 13µA
